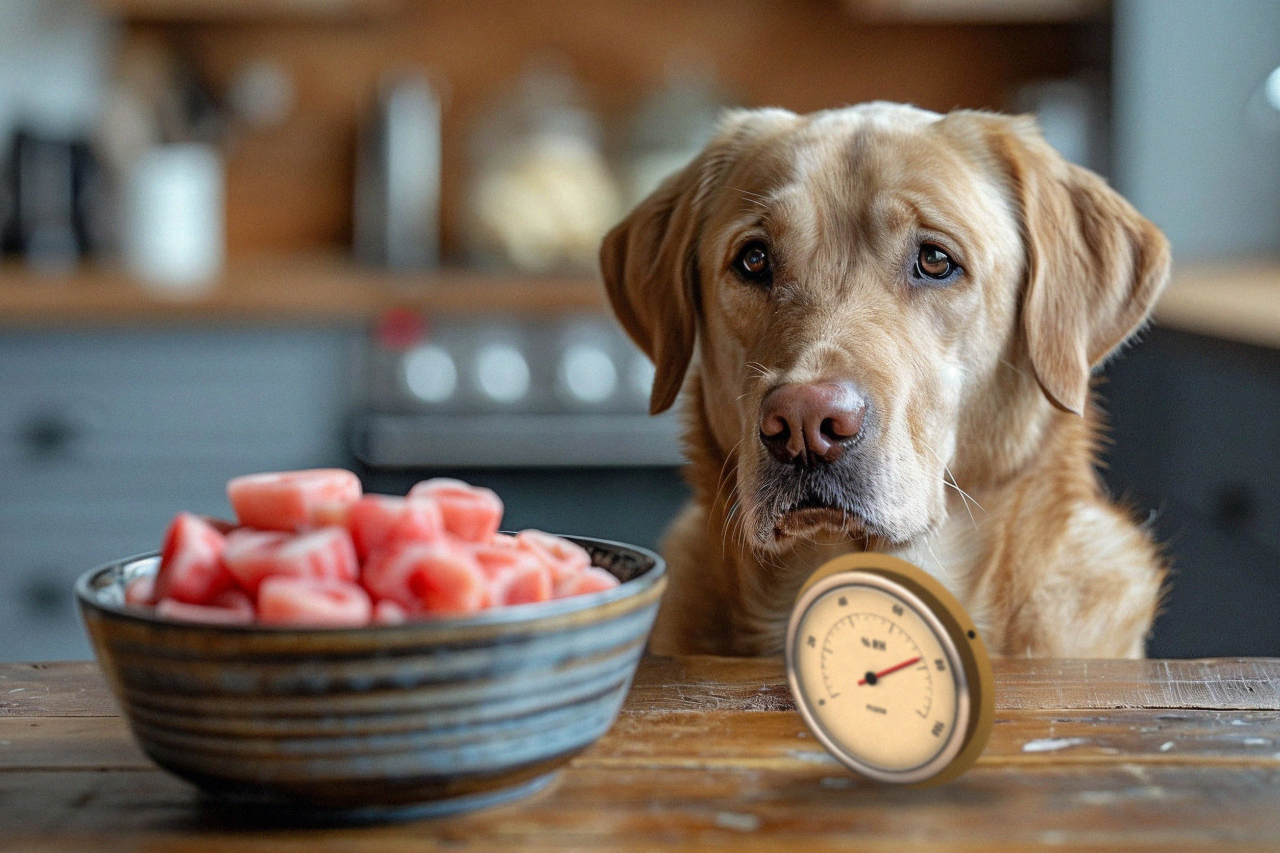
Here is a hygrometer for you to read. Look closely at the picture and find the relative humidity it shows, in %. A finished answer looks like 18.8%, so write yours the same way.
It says 76%
